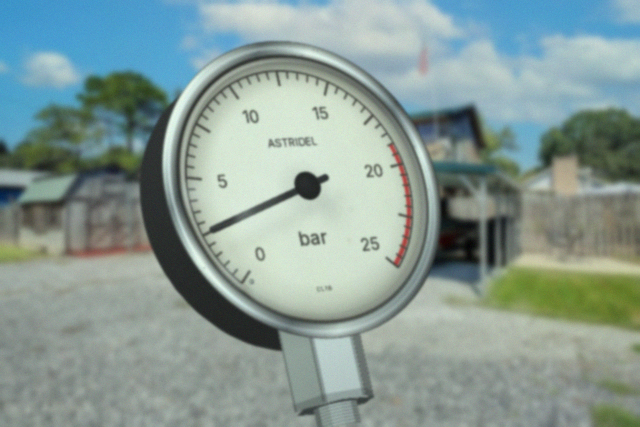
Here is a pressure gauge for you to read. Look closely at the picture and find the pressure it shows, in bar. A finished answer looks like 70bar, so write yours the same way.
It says 2.5bar
